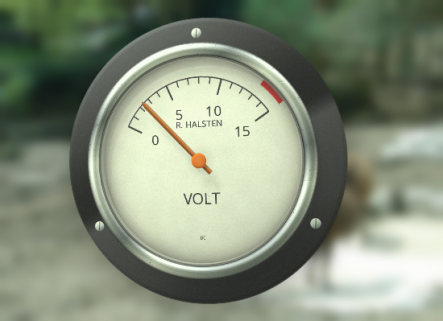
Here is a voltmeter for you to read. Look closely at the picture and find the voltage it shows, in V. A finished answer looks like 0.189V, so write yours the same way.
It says 2.5V
